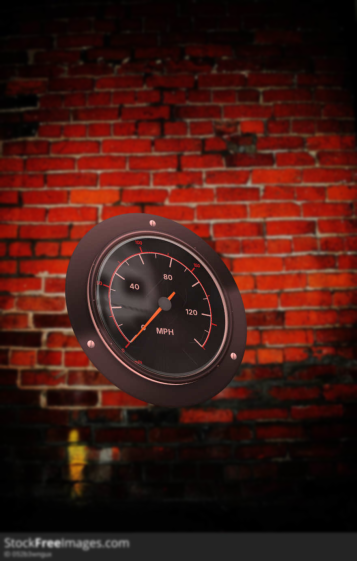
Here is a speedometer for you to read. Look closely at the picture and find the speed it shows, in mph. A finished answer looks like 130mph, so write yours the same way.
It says 0mph
